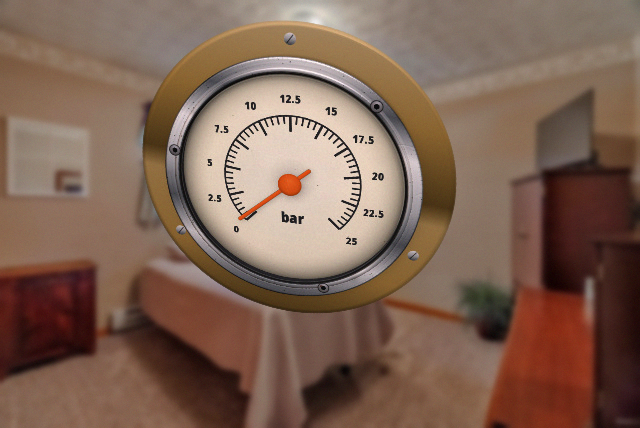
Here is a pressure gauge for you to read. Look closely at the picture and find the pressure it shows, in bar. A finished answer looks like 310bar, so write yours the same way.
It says 0.5bar
